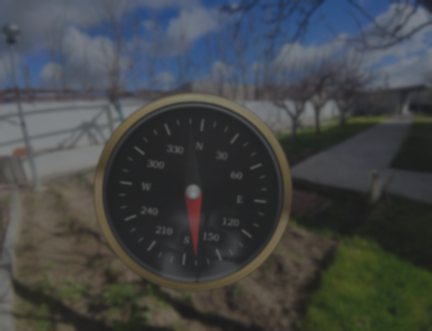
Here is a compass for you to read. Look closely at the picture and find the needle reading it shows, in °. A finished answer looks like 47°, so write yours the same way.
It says 170°
